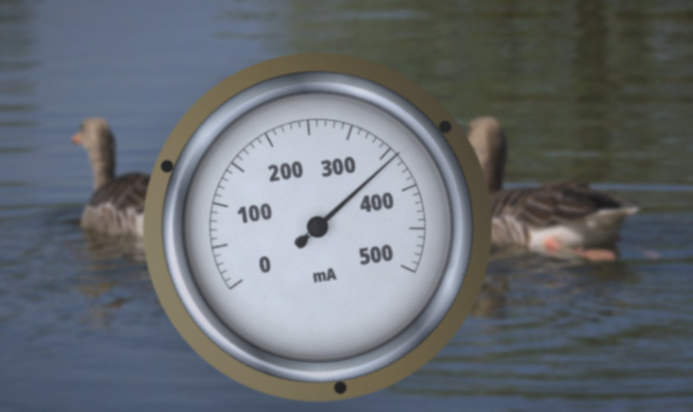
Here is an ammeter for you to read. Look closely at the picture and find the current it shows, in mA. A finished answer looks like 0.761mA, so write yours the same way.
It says 360mA
